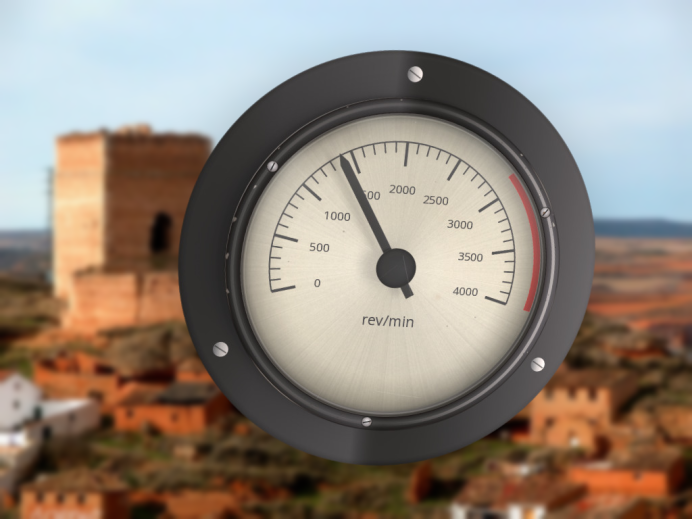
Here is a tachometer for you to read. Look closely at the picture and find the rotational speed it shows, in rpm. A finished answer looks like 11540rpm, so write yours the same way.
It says 1400rpm
